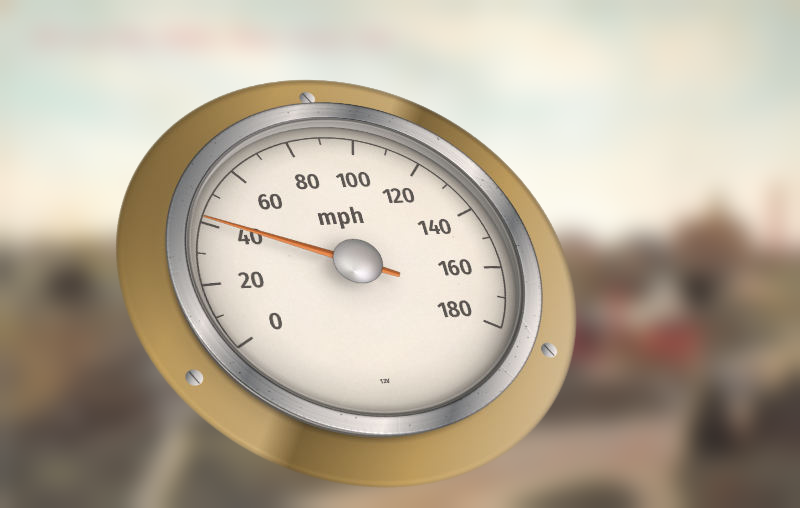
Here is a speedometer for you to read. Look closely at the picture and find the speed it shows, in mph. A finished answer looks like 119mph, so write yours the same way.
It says 40mph
